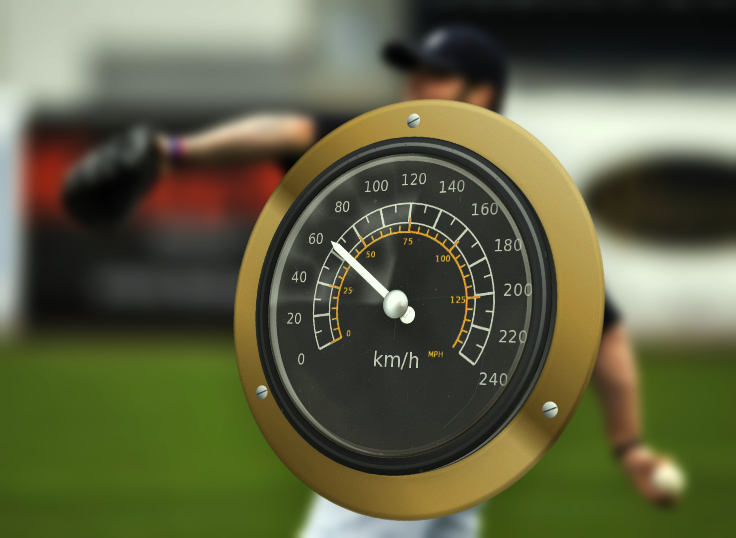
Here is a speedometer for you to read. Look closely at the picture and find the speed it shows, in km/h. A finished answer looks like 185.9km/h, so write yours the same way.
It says 65km/h
